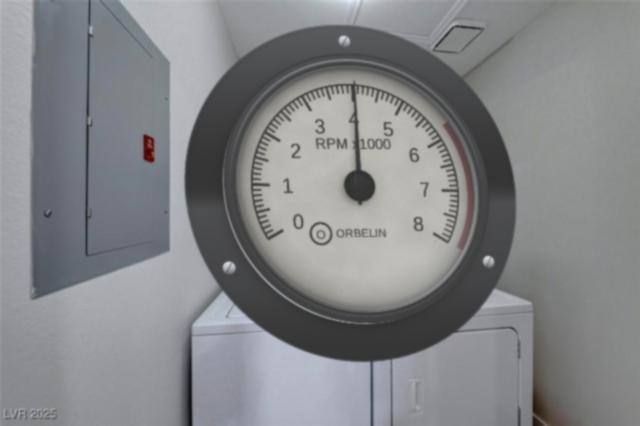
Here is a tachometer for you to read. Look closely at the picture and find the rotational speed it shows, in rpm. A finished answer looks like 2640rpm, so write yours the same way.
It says 4000rpm
